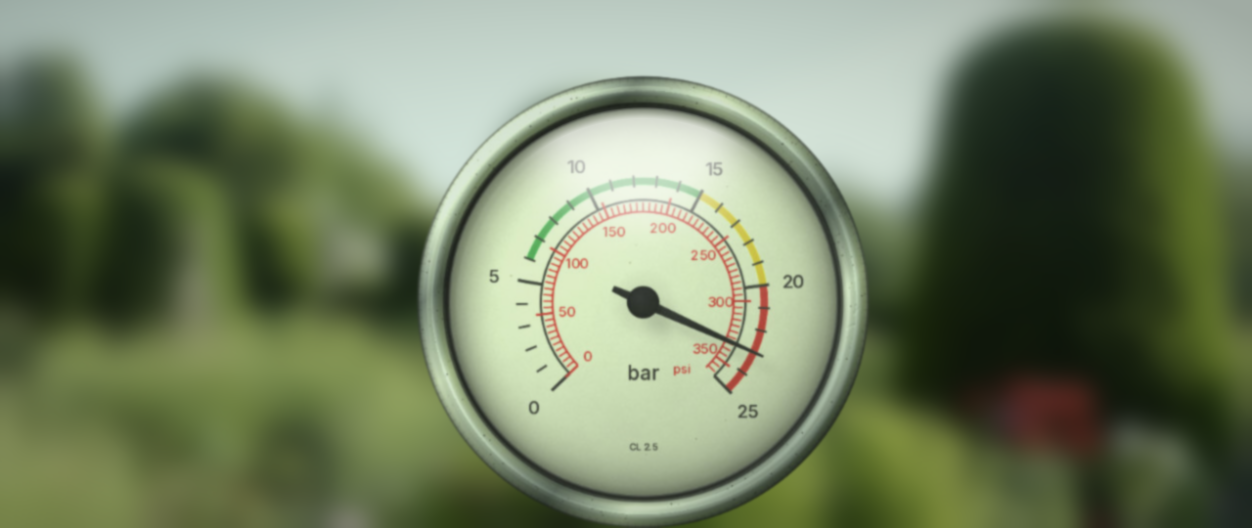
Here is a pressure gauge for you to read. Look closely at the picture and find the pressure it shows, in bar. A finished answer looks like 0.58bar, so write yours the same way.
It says 23bar
